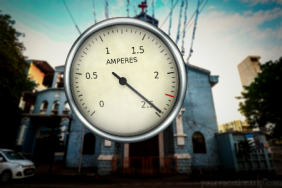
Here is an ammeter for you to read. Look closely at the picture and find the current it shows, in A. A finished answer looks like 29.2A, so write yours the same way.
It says 2.45A
